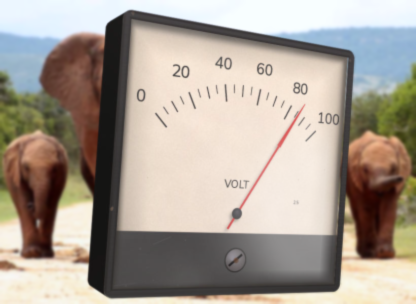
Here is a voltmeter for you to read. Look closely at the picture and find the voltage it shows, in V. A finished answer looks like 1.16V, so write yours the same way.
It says 85V
